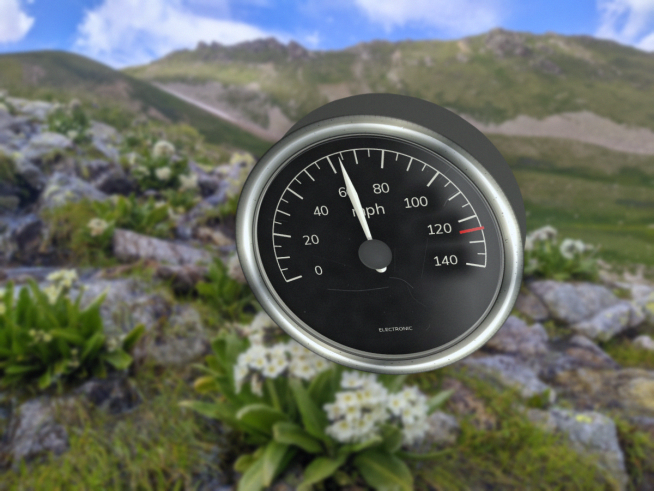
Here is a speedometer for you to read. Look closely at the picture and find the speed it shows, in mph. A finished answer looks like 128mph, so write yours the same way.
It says 65mph
